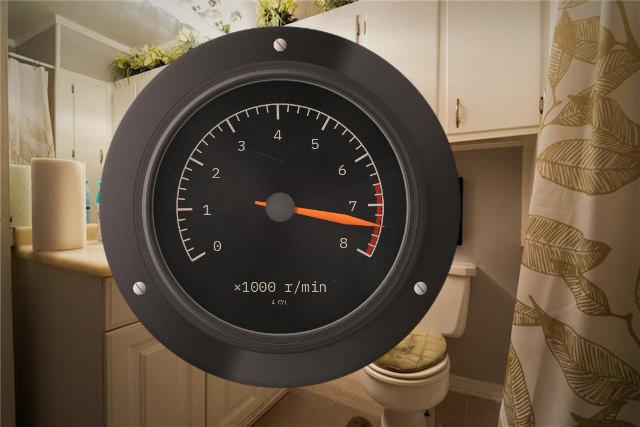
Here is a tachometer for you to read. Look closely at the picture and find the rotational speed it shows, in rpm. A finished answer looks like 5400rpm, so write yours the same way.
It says 7400rpm
